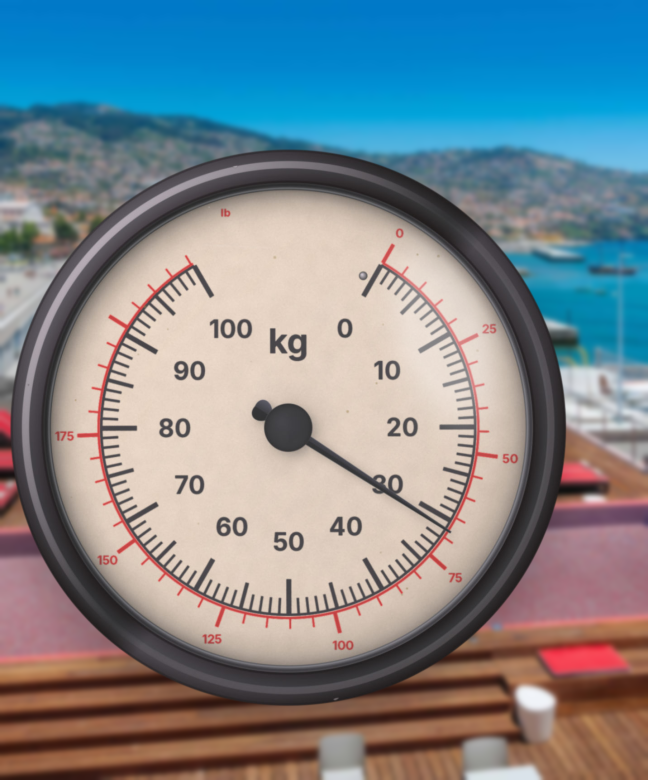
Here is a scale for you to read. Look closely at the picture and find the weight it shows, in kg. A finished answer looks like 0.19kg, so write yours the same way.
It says 31kg
